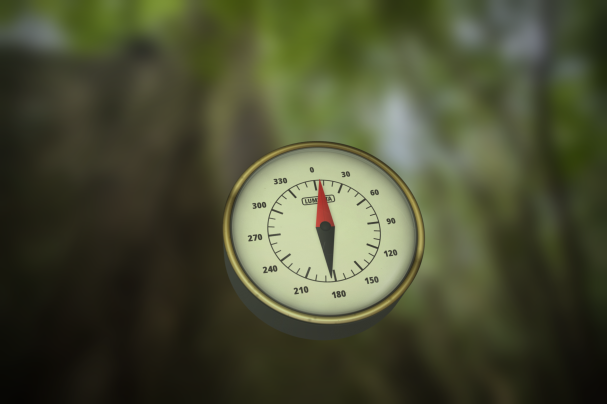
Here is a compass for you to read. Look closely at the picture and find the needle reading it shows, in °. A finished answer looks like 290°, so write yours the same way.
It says 5°
